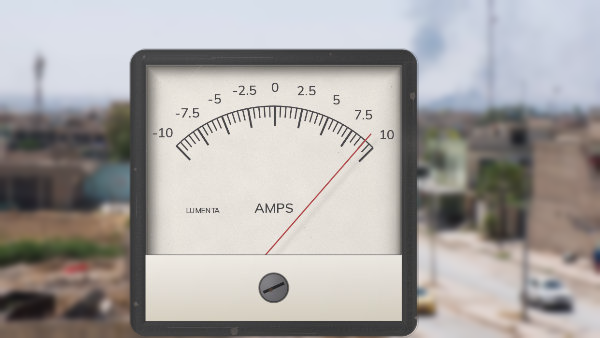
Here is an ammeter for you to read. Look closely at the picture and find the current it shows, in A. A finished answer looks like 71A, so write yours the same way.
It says 9A
